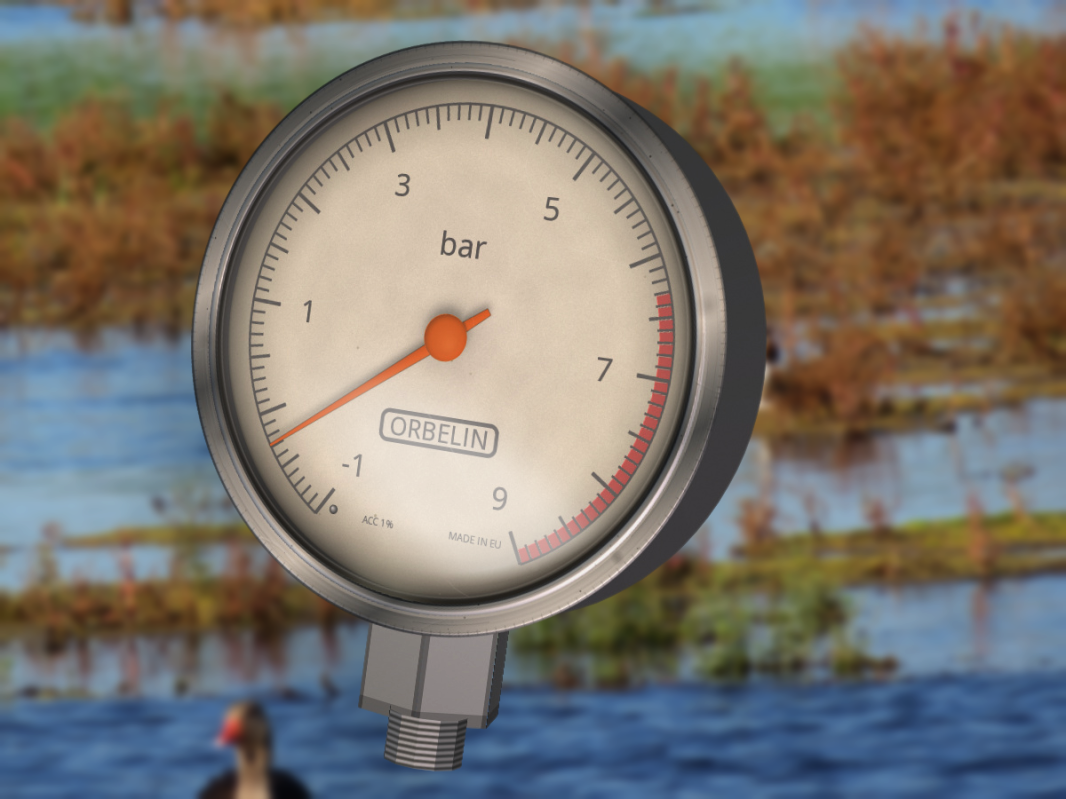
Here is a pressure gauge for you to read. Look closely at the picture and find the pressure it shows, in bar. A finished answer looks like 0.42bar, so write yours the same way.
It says -0.3bar
